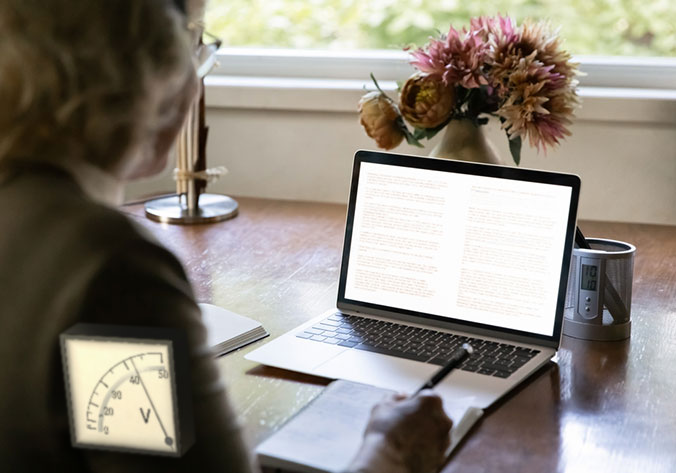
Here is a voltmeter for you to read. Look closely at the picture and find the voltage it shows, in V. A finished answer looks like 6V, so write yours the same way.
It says 42.5V
